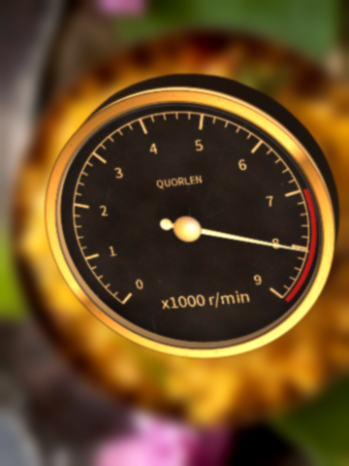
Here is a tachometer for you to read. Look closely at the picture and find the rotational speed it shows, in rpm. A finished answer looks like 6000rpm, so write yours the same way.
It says 8000rpm
